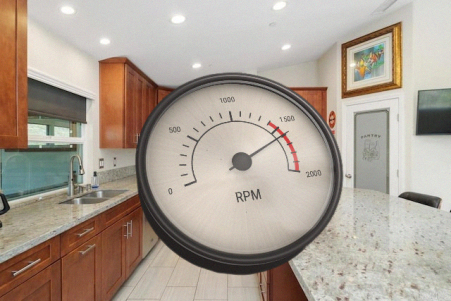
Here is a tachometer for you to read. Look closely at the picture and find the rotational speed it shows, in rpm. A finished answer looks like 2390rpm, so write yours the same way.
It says 1600rpm
